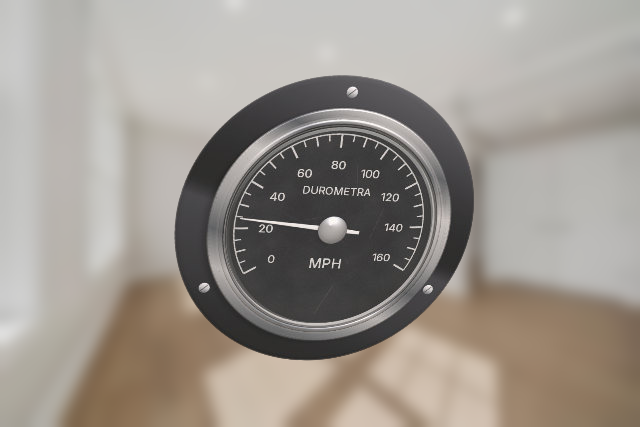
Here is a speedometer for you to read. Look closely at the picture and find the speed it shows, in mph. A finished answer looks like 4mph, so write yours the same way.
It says 25mph
